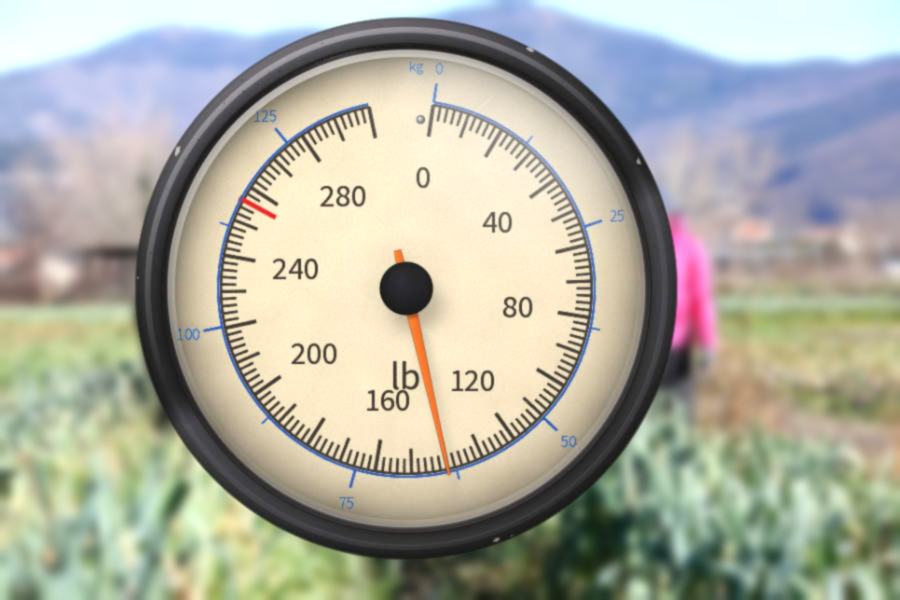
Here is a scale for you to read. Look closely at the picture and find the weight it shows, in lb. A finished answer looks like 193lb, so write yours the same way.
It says 140lb
